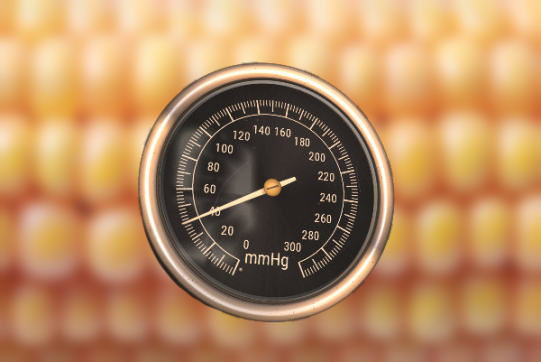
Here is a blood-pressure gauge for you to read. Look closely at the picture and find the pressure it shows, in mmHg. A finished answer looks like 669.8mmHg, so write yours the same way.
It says 40mmHg
